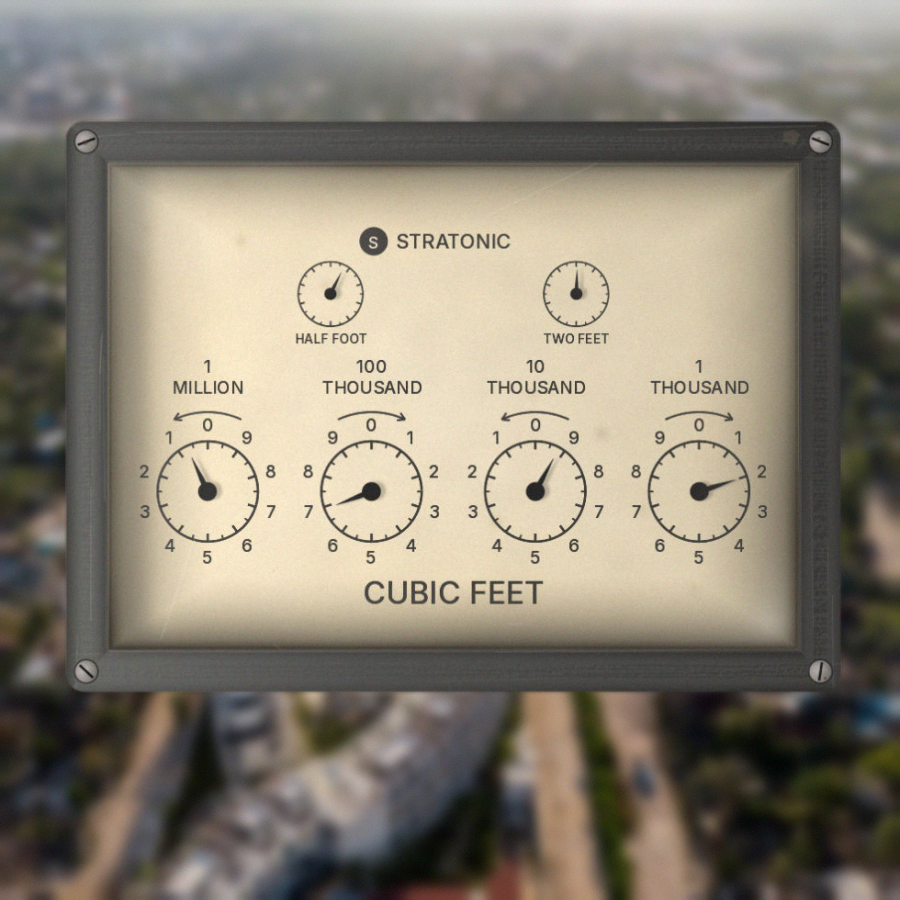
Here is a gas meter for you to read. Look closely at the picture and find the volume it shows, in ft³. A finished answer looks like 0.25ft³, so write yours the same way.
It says 69200ft³
